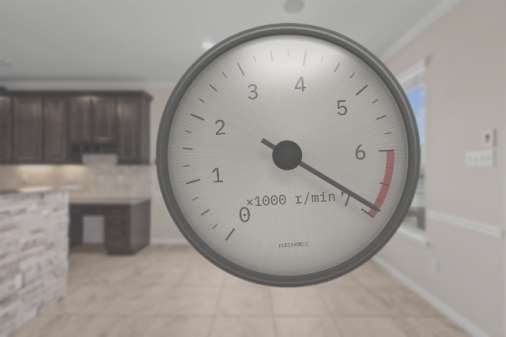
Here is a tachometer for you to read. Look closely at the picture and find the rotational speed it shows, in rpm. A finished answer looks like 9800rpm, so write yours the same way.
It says 6875rpm
